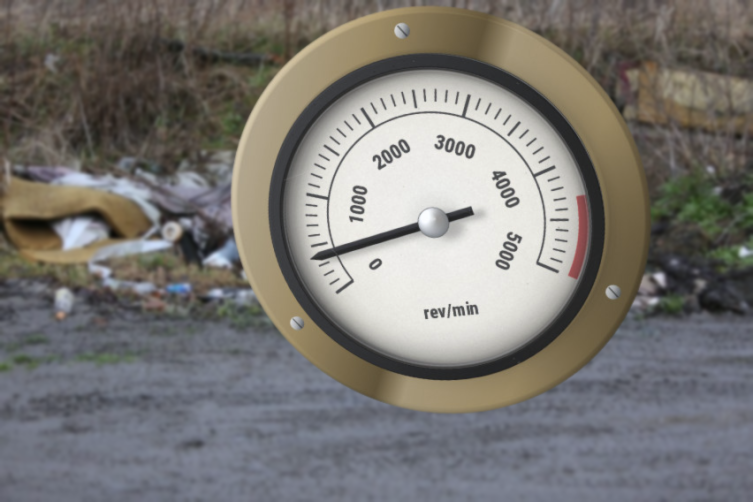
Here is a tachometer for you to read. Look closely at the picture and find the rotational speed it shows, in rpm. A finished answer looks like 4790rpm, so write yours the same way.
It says 400rpm
